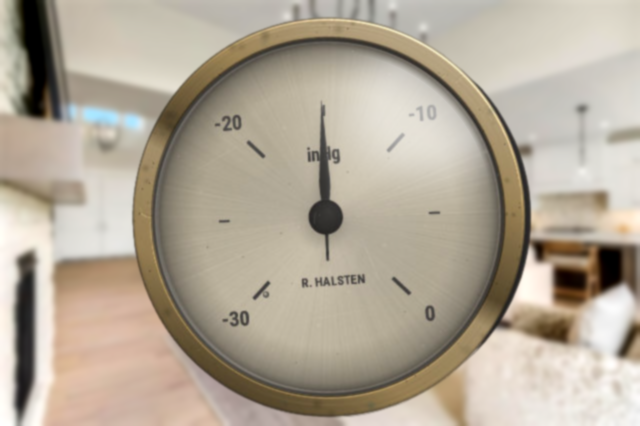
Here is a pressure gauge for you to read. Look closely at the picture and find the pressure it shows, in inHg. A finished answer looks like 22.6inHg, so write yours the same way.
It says -15inHg
